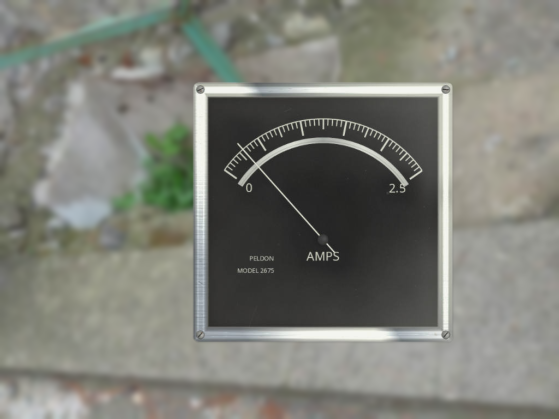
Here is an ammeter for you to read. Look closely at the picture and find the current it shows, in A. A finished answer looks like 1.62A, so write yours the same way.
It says 0.3A
